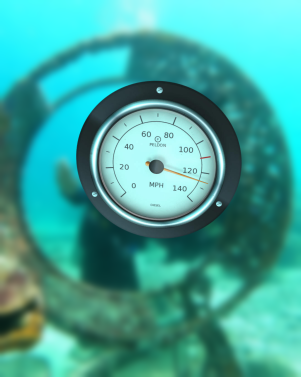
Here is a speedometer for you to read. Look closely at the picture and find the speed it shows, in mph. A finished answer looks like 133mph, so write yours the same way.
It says 125mph
